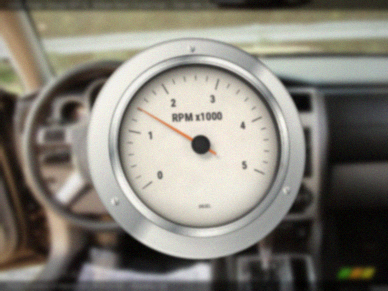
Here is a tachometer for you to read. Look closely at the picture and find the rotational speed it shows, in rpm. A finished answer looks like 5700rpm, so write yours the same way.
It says 1400rpm
